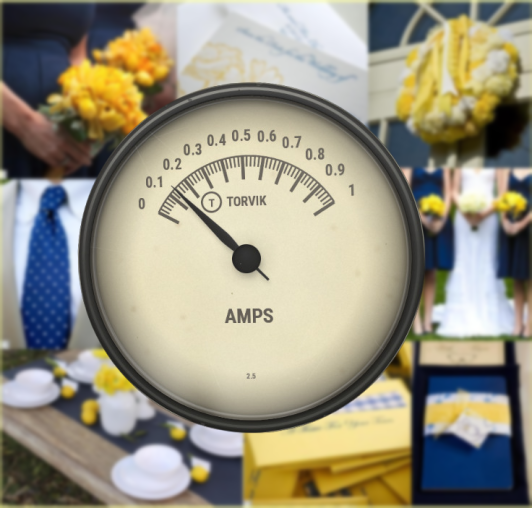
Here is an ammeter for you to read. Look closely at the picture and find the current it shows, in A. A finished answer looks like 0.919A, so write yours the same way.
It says 0.14A
